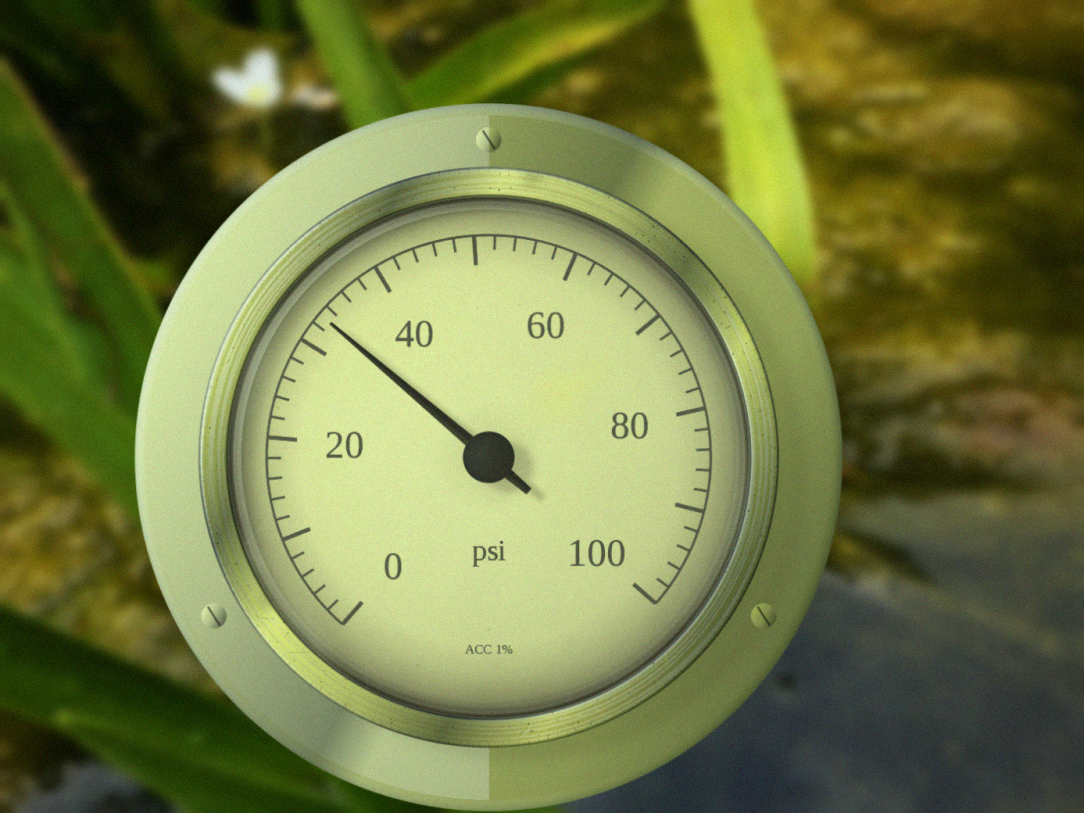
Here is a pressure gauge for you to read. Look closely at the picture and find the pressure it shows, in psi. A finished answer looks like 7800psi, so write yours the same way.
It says 33psi
